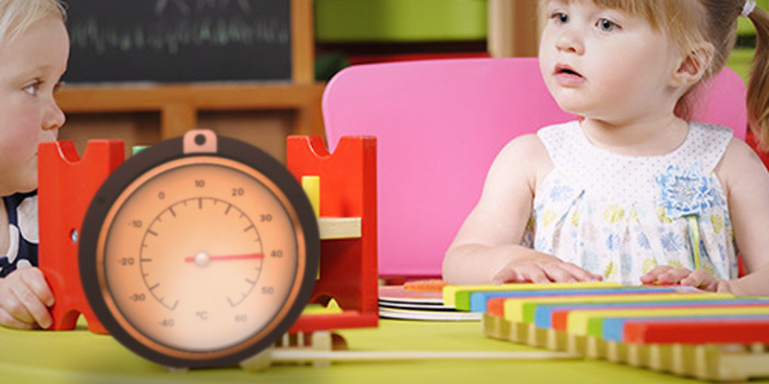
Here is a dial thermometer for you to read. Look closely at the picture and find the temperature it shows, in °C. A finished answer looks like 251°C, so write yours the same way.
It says 40°C
